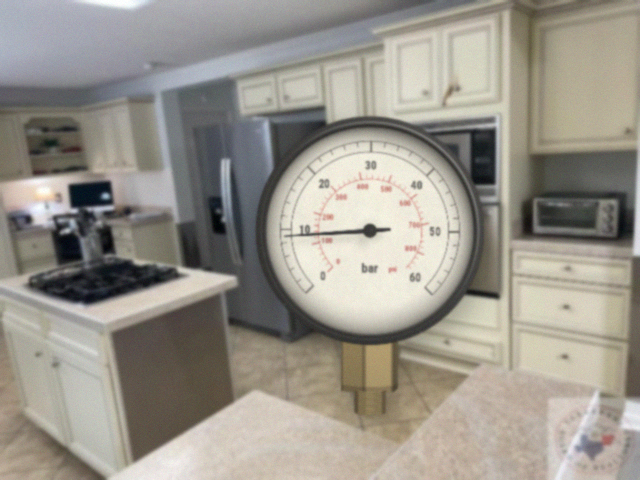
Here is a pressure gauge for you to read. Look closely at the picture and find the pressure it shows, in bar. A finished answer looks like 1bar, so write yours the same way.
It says 9bar
